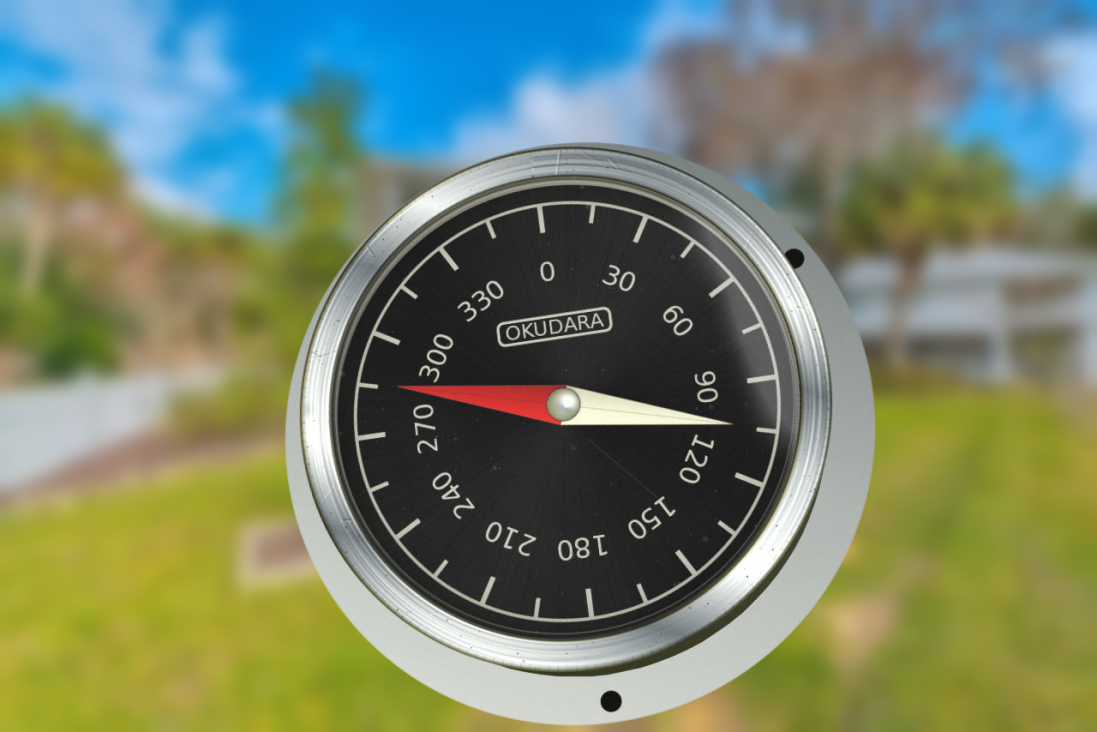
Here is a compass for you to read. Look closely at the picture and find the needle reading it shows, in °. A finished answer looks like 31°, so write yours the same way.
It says 285°
